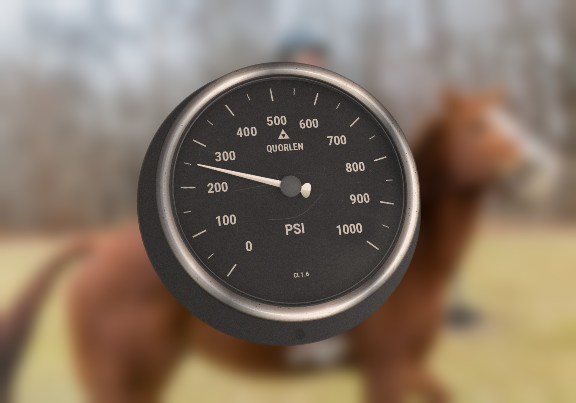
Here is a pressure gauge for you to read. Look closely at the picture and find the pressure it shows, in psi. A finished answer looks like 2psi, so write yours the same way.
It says 250psi
